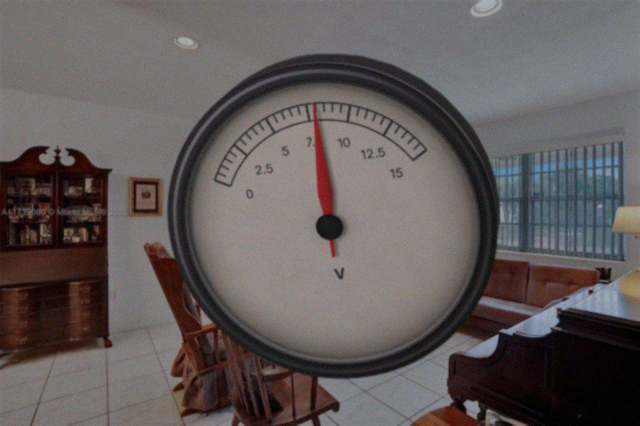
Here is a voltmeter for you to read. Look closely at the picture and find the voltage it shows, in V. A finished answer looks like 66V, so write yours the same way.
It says 8V
